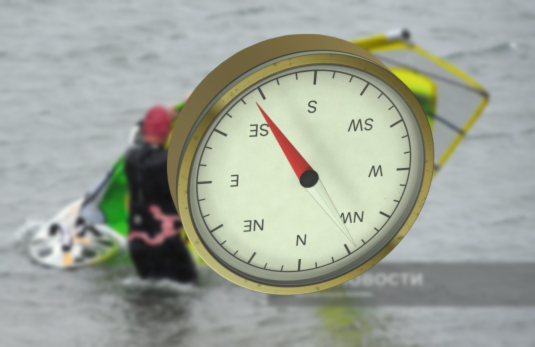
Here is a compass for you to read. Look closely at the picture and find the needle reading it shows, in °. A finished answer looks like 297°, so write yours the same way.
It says 145°
